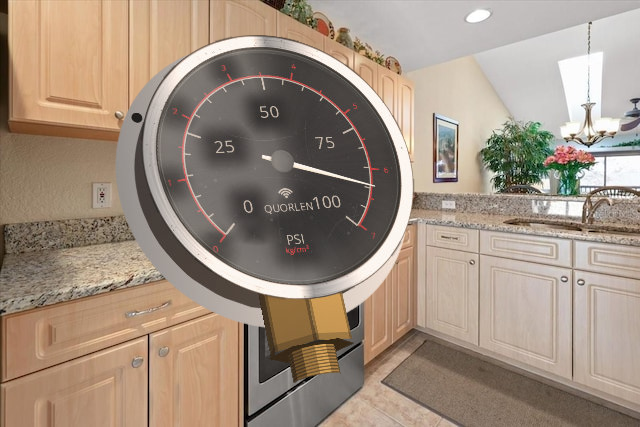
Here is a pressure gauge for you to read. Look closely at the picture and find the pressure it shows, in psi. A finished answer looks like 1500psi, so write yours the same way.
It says 90psi
